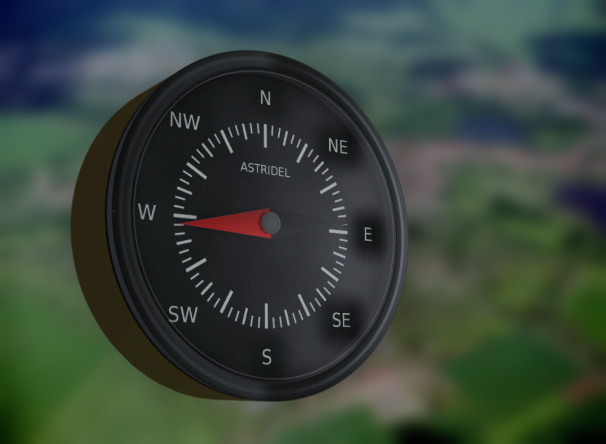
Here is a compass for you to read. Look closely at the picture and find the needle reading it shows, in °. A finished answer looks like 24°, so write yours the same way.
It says 265°
